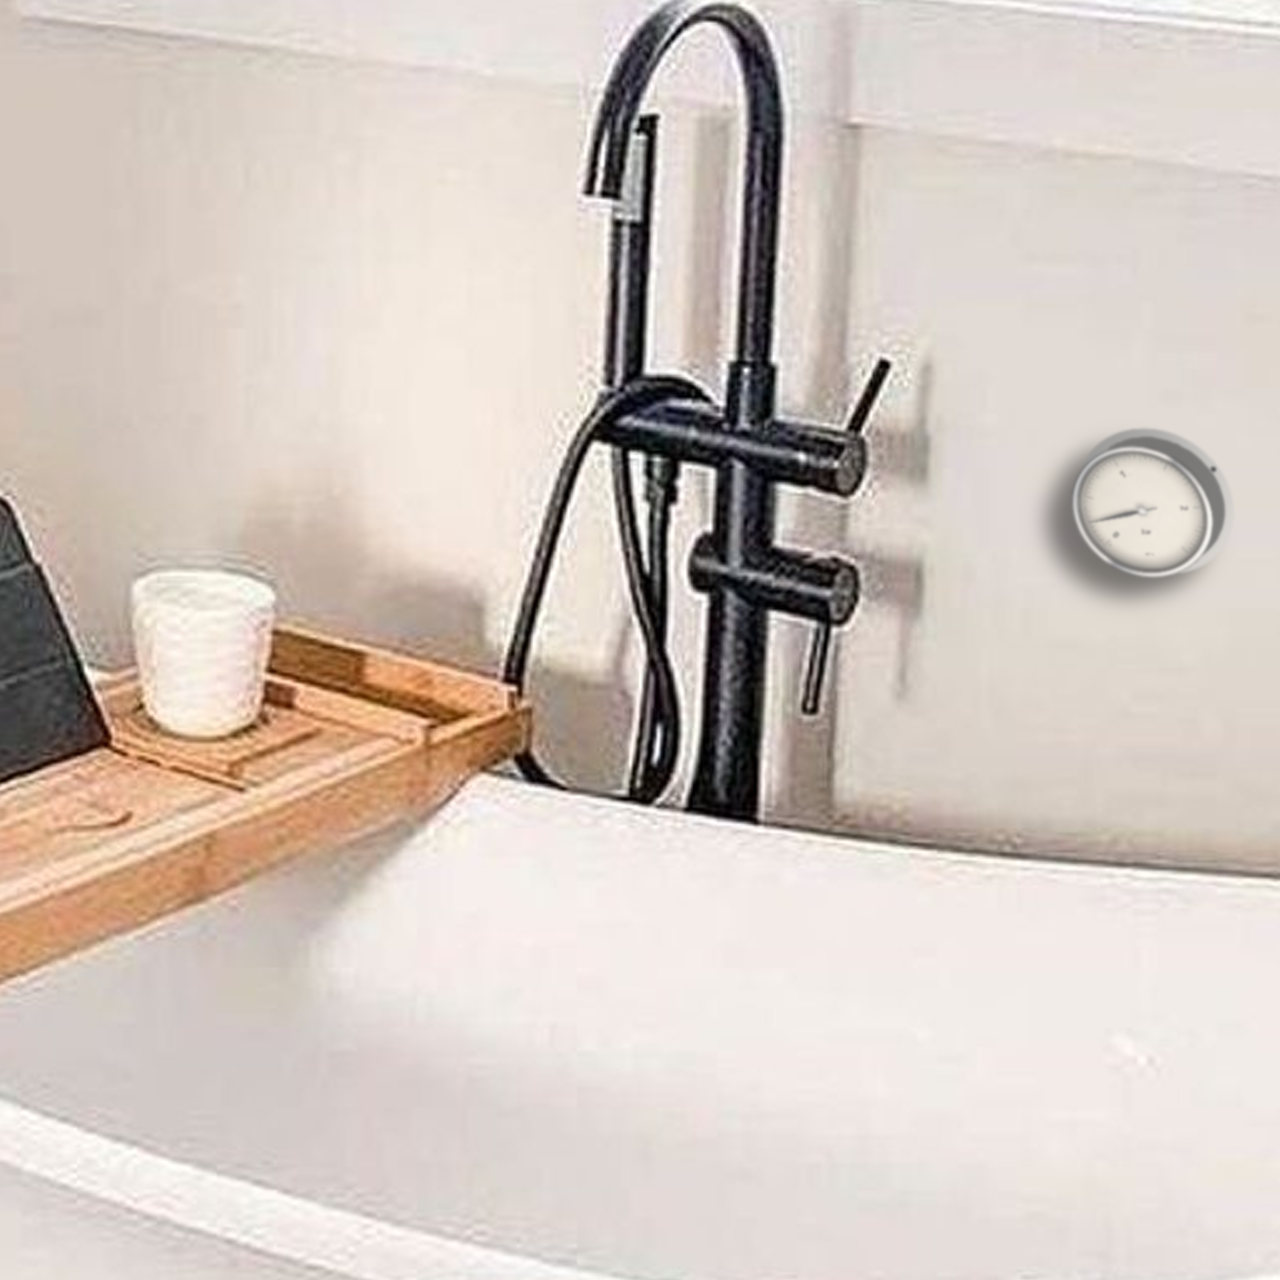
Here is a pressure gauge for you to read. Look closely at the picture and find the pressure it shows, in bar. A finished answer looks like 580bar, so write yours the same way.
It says 0.25bar
